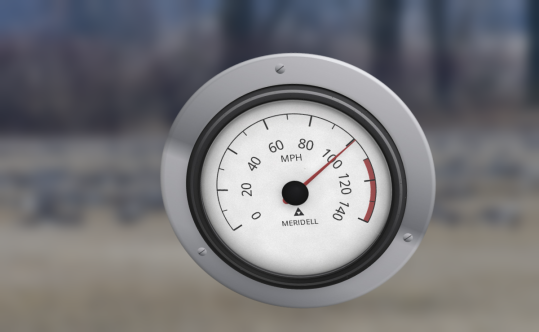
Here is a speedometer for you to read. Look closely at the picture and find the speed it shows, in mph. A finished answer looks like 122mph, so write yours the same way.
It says 100mph
